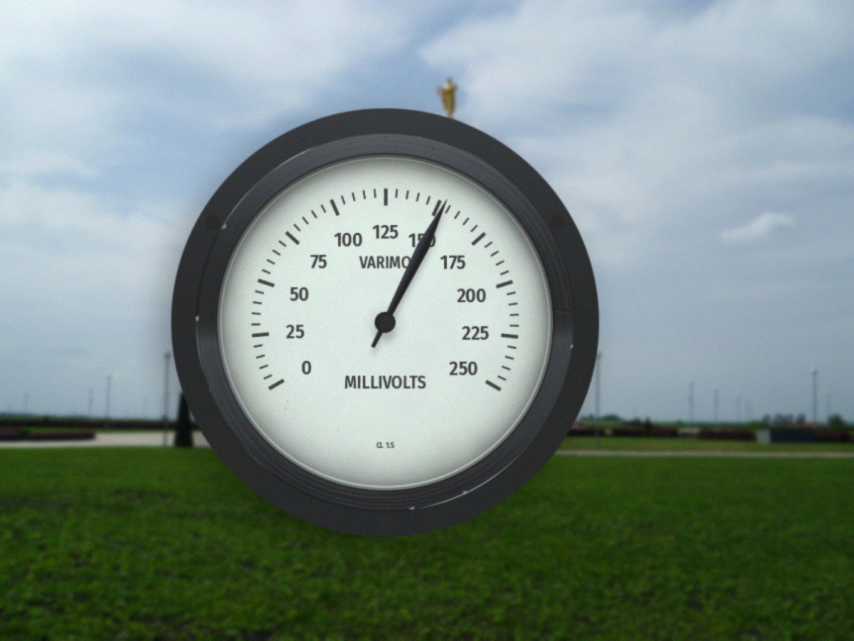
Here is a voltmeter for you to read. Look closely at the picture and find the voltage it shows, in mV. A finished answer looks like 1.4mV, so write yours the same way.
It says 152.5mV
